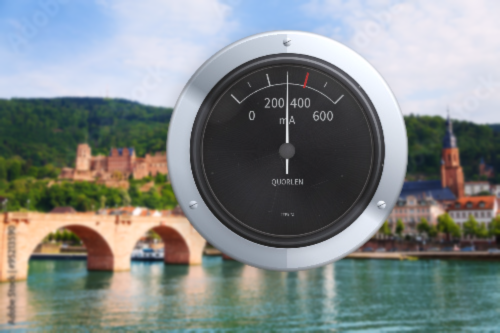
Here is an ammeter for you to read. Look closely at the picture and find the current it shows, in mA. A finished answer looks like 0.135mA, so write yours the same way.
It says 300mA
